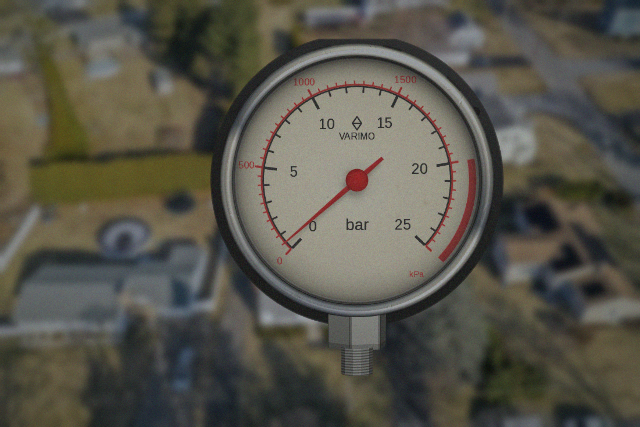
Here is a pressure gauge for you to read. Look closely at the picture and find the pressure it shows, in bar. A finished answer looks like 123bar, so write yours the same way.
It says 0.5bar
